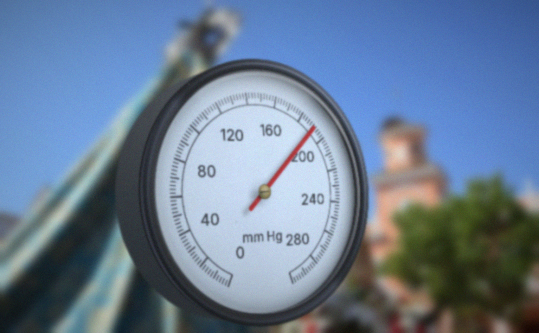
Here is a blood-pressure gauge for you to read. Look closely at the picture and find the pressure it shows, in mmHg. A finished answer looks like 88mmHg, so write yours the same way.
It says 190mmHg
